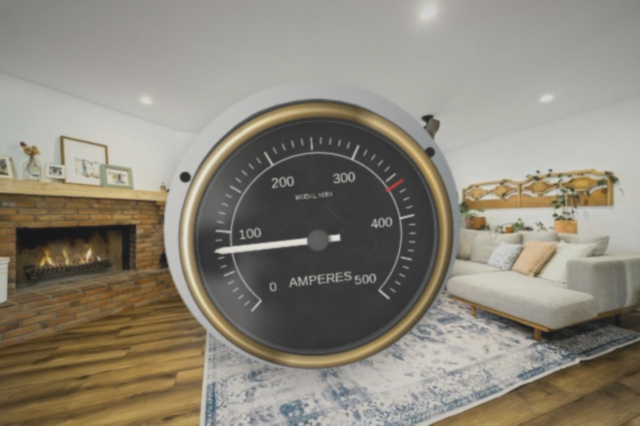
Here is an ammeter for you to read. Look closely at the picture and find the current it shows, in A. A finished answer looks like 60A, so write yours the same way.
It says 80A
